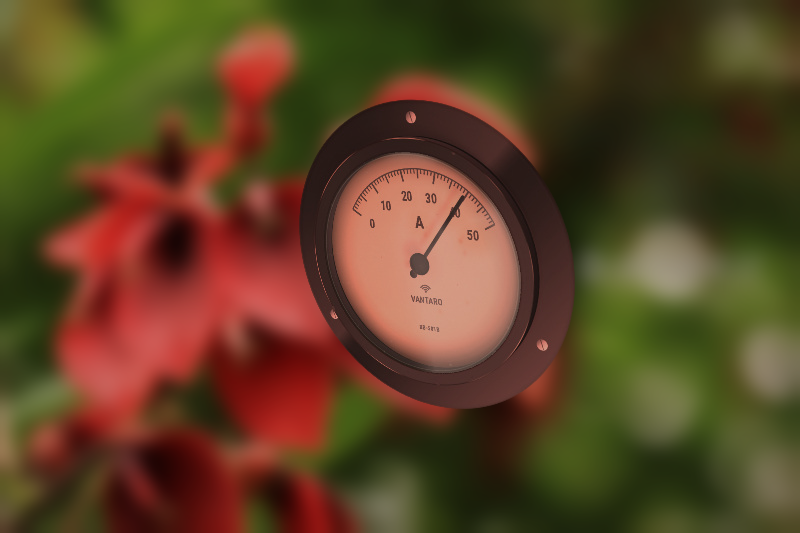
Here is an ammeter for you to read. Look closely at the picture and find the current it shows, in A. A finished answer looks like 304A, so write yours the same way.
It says 40A
